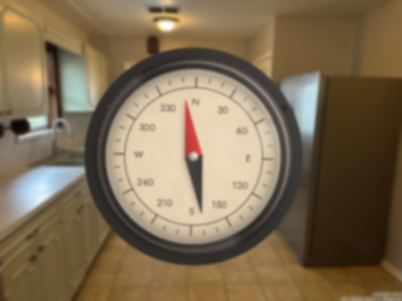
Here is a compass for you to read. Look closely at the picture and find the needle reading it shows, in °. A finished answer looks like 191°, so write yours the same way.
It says 350°
